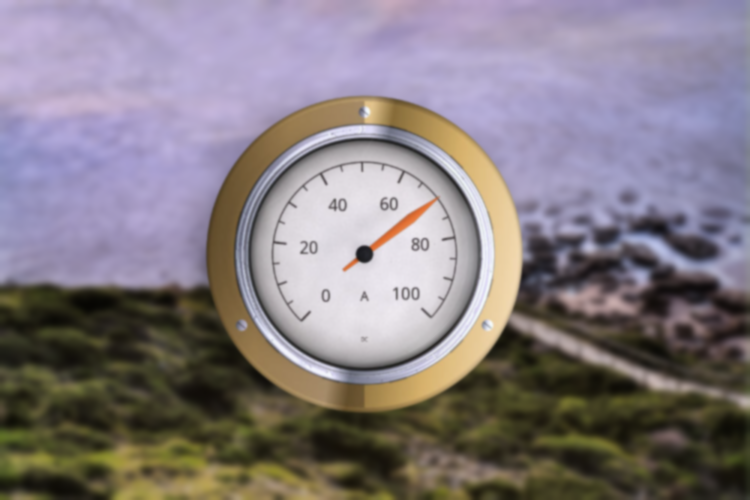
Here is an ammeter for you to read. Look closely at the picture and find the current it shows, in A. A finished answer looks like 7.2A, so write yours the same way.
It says 70A
